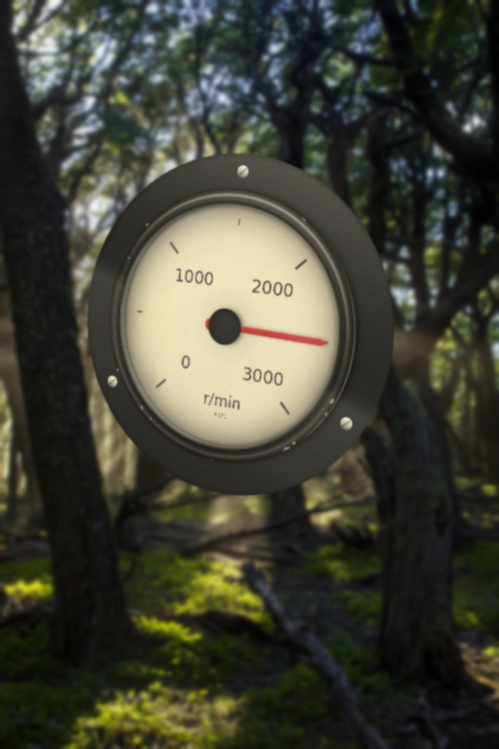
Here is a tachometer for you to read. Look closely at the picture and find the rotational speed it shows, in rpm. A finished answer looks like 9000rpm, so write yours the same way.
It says 2500rpm
